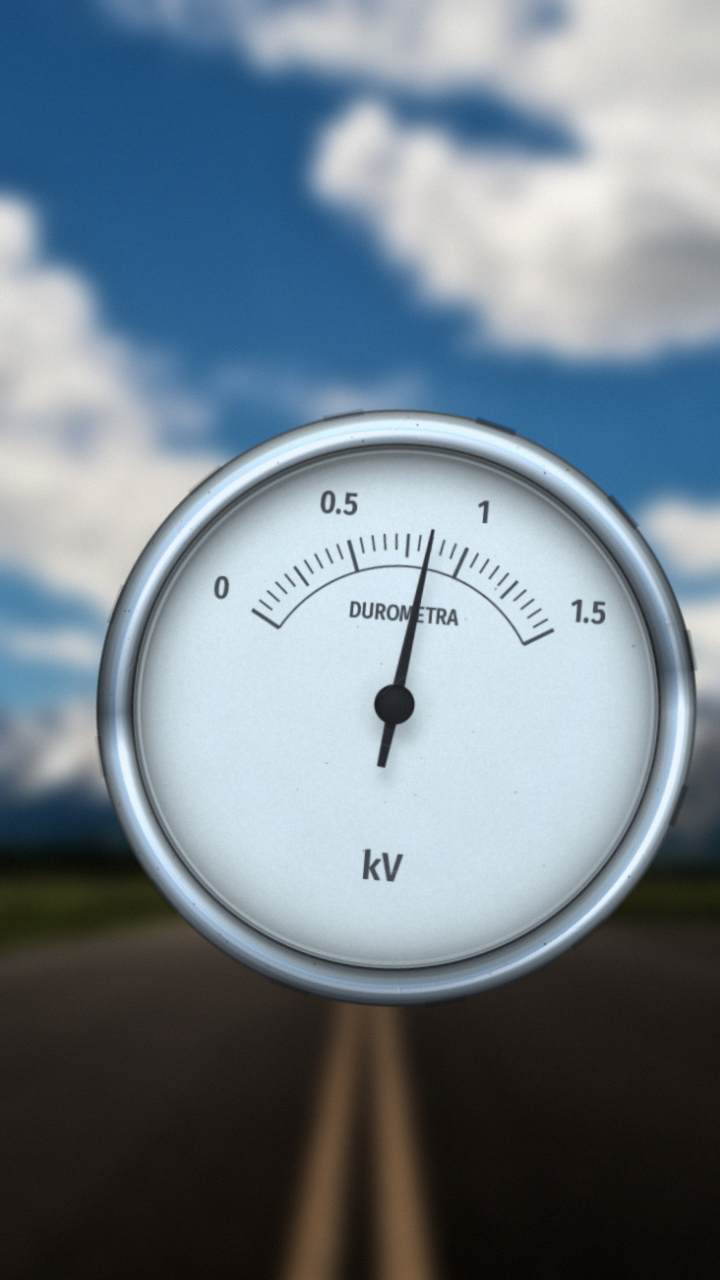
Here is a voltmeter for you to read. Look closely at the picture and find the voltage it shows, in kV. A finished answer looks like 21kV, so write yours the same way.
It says 0.85kV
